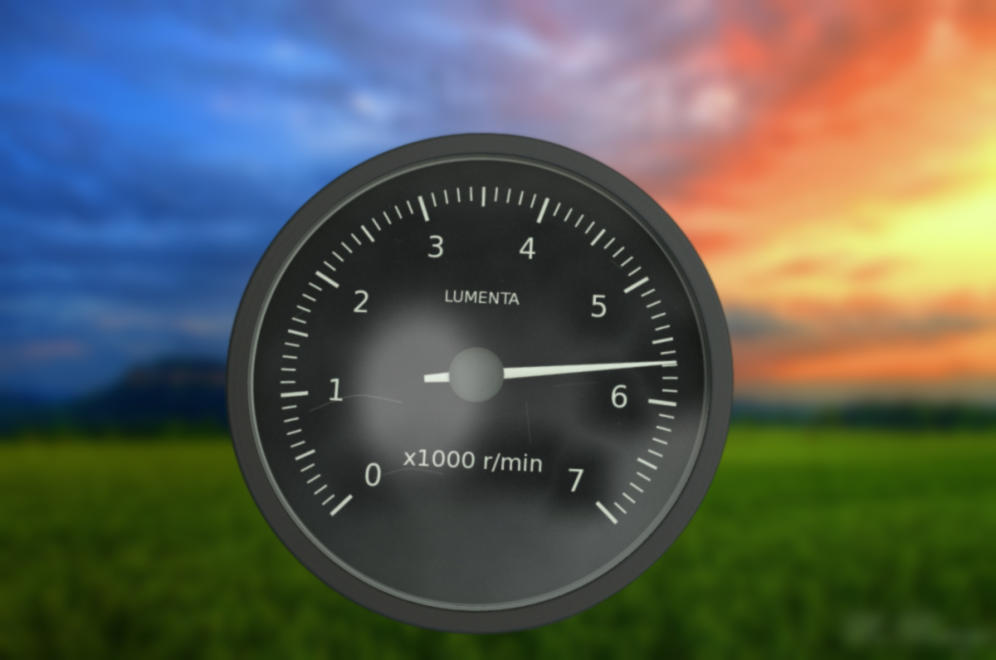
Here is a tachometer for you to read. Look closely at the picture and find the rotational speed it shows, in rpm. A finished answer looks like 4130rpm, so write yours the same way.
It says 5700rpm
